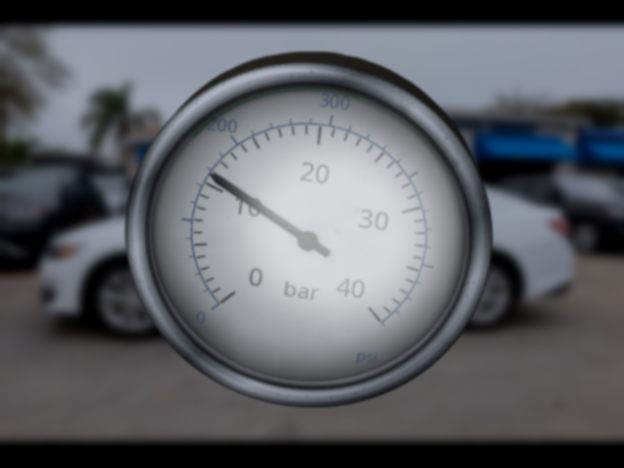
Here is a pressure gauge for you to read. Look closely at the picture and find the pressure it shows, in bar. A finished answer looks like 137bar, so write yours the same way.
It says 11bar
